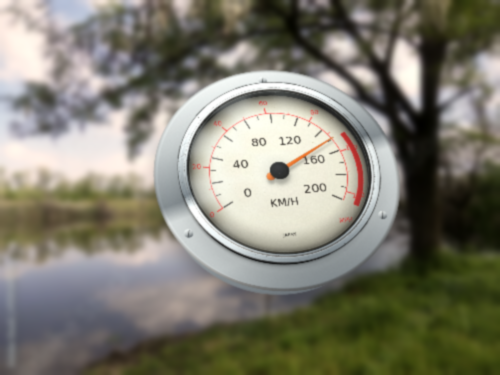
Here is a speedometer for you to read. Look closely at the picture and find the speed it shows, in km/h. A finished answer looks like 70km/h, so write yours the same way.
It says 150km/h
